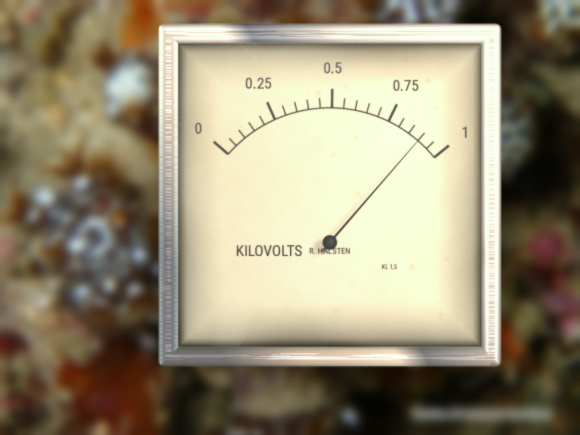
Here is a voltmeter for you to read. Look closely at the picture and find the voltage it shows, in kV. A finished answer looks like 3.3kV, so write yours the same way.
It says 0.9kV
